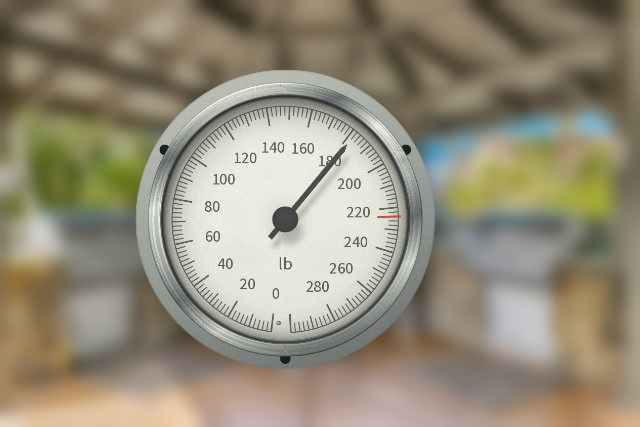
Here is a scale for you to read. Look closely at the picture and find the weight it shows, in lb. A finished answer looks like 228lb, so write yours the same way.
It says 182lb
